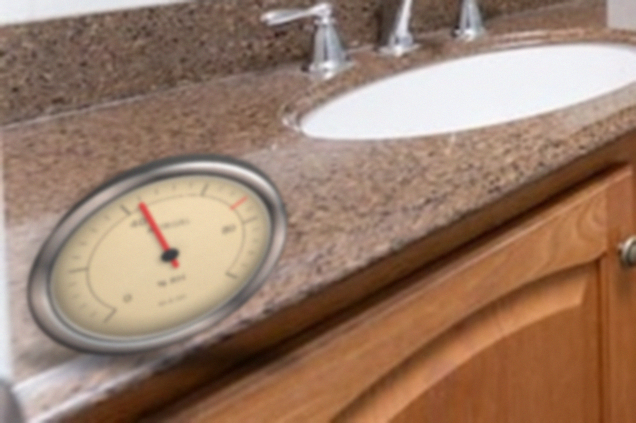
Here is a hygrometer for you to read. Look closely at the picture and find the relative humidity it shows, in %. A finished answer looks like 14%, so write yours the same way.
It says 44%
